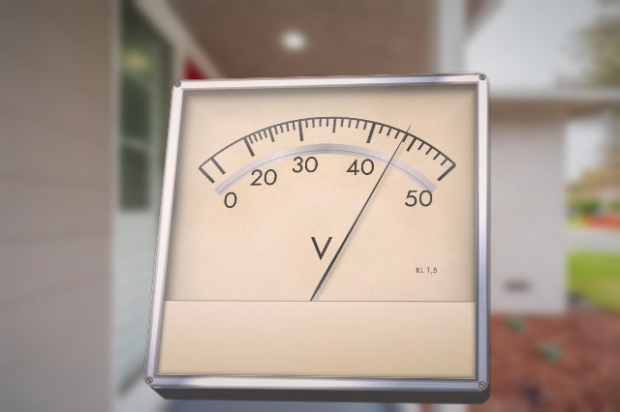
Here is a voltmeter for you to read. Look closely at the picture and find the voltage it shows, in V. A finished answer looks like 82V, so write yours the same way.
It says 44V
